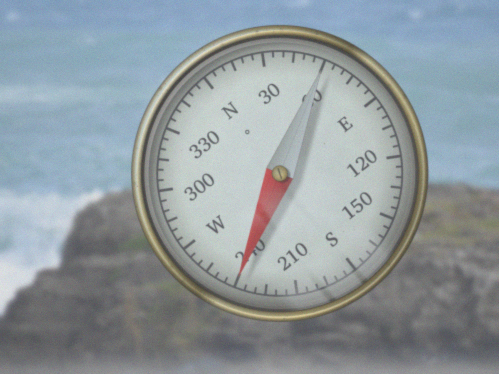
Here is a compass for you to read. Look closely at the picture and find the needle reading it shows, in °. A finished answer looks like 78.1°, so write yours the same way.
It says 240°
